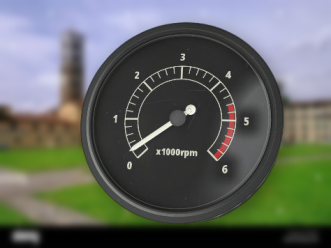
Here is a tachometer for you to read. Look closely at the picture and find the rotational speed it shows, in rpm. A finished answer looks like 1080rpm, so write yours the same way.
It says 200rpm
